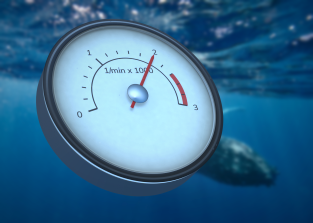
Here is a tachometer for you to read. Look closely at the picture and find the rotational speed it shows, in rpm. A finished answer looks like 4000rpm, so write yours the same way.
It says 2000rpm
